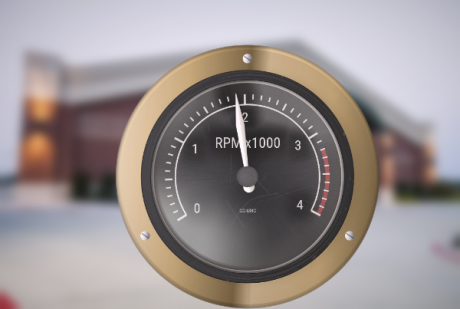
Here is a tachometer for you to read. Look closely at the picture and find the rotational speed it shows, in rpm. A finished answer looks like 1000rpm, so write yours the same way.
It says 1900rpm
